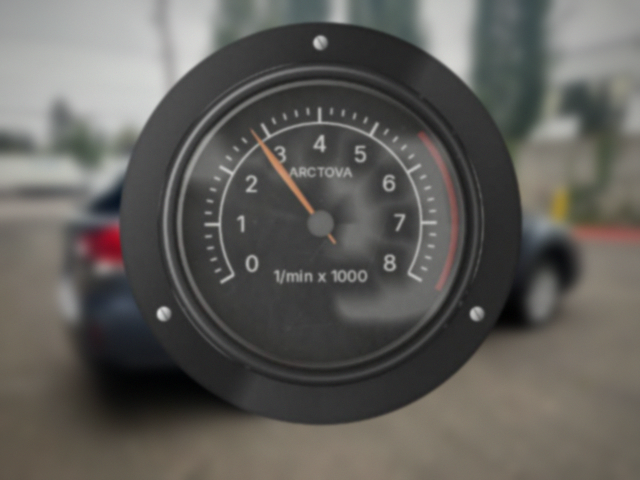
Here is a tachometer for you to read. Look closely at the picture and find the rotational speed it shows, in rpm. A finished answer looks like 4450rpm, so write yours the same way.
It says 2800rpm
